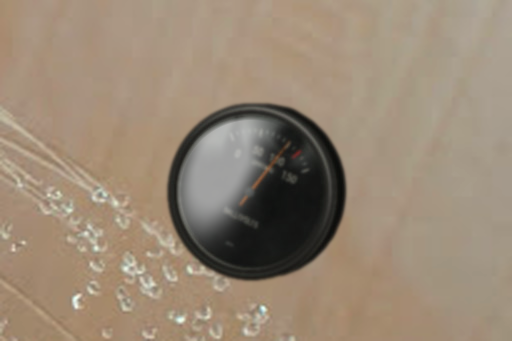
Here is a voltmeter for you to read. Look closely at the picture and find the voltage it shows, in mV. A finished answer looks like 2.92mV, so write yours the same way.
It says 100mV
